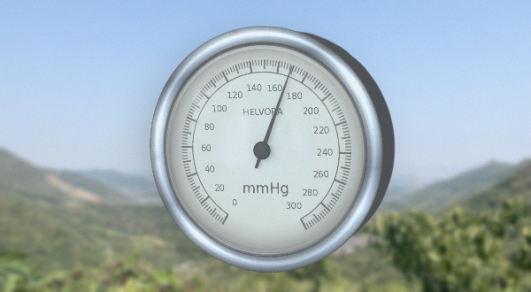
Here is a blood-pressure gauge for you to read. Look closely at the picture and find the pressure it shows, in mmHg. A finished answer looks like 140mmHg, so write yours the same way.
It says 170mmHg
